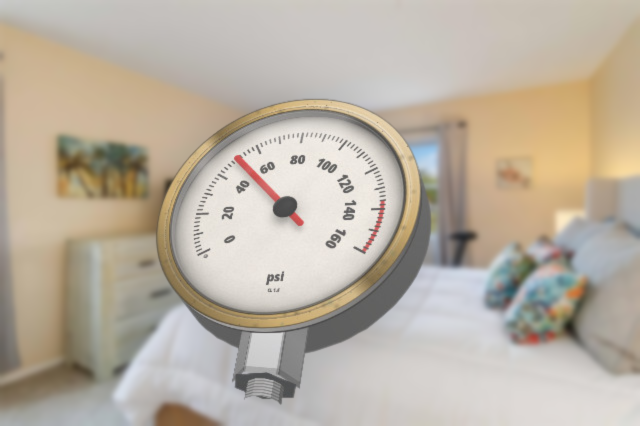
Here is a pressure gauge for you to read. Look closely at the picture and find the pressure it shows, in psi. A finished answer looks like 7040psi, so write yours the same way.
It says 50psi
